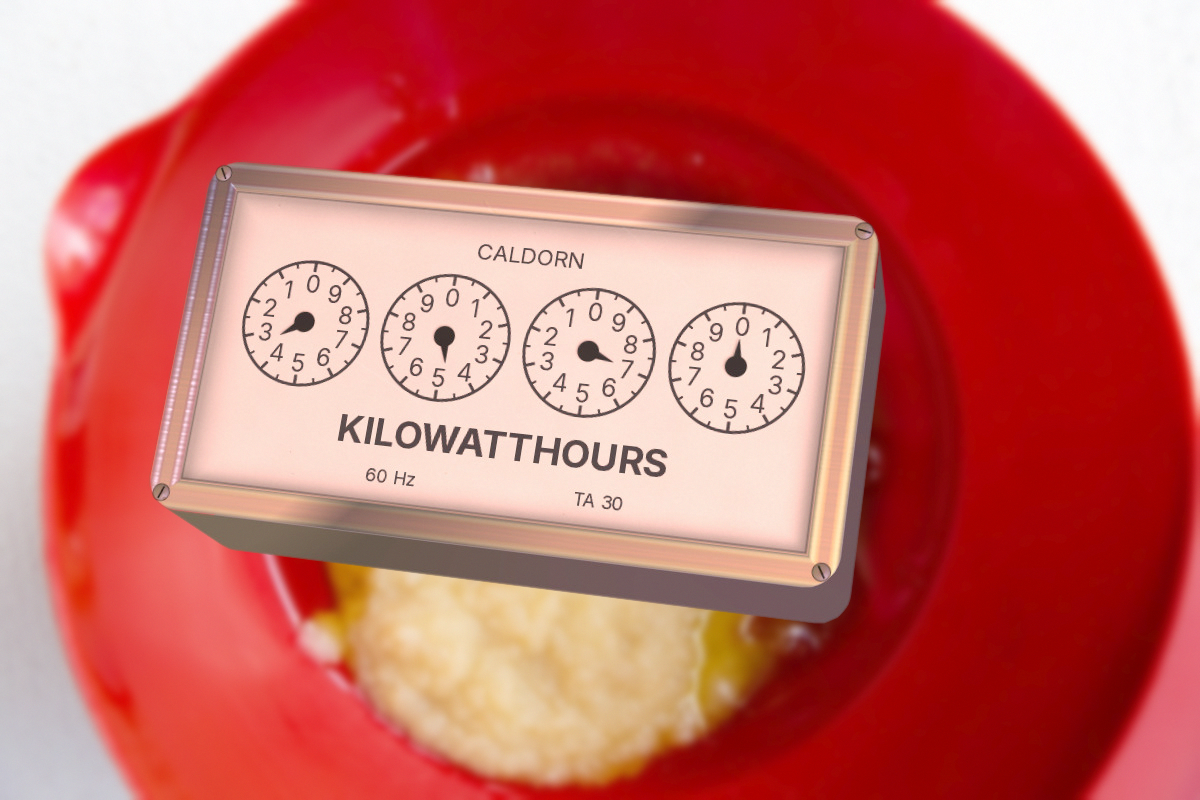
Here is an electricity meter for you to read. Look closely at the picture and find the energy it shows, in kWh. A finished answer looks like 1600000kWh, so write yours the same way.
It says 3470kWh
